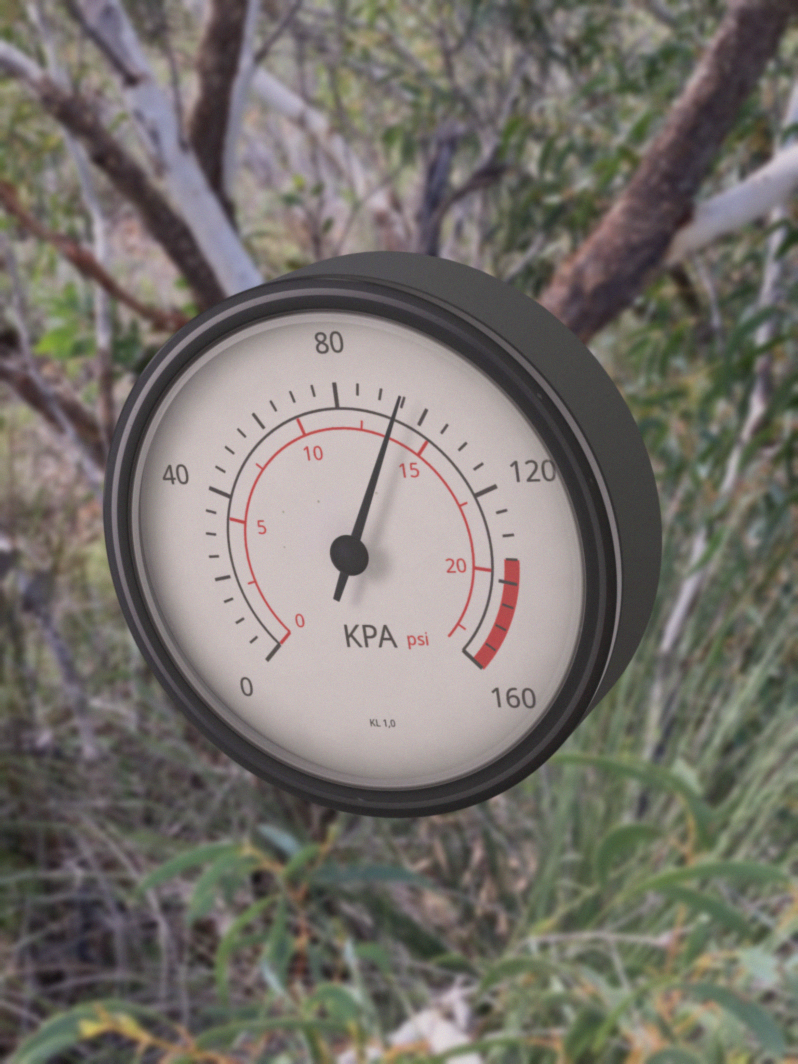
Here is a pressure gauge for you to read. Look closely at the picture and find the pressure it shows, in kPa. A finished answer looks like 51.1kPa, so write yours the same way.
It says 95kPa
